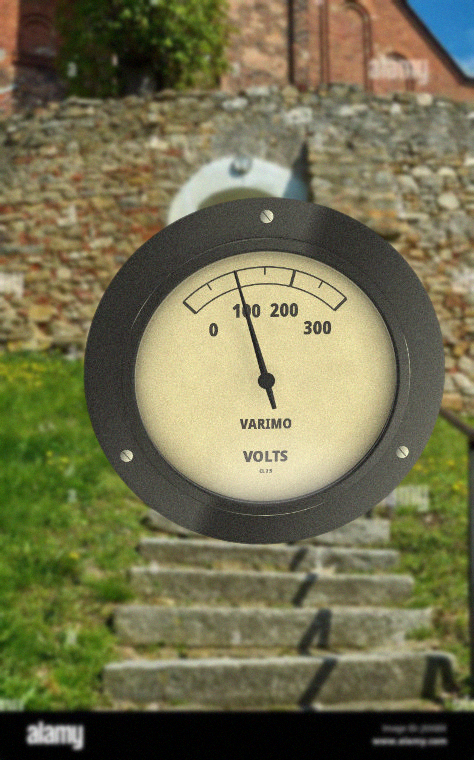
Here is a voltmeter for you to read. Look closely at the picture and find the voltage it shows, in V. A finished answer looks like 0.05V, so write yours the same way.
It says 100V
